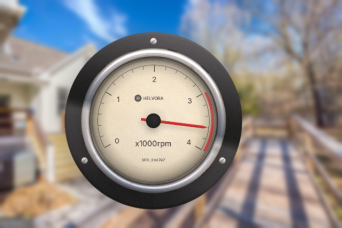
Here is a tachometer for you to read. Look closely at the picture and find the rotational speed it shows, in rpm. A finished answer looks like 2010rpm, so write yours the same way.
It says 3600rpm
